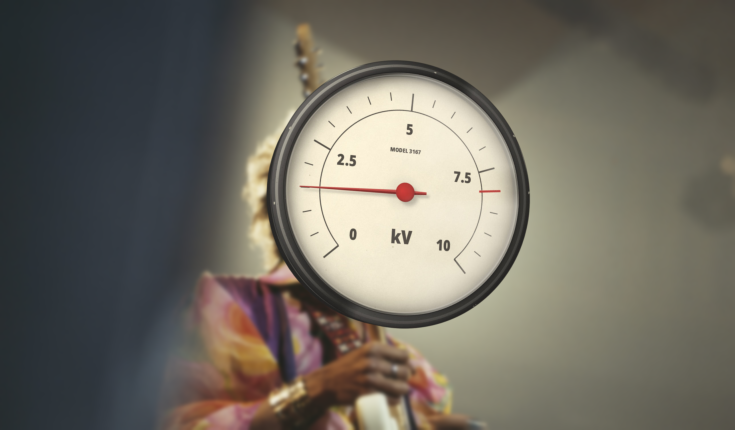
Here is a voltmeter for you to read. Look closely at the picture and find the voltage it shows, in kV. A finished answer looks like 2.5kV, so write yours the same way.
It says 1.5kV
